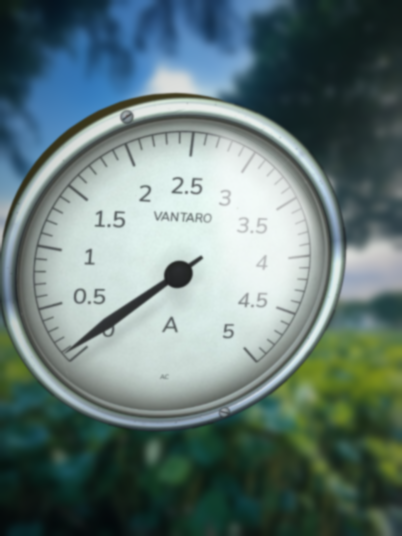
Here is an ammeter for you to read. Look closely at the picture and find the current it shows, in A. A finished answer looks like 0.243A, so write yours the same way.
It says 0.1A
